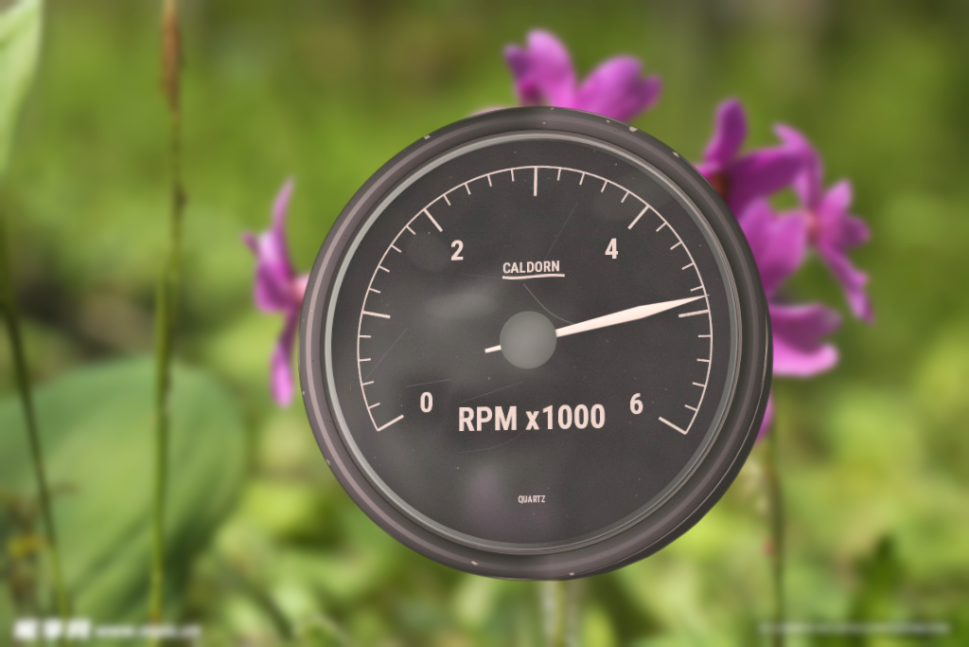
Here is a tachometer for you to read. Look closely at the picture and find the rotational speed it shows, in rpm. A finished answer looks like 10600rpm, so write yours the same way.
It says 4900rpm
